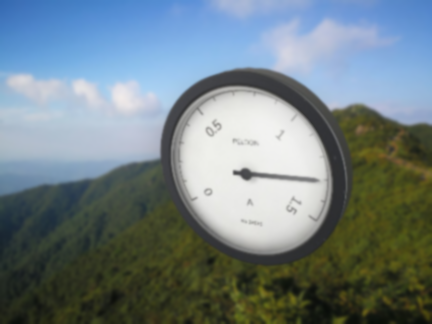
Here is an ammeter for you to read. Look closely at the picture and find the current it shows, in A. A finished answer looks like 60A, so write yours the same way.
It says 1.3A
